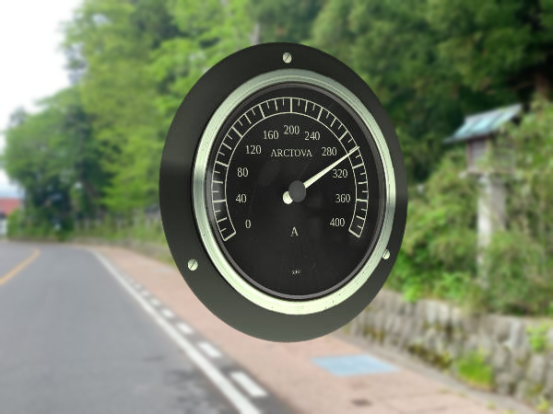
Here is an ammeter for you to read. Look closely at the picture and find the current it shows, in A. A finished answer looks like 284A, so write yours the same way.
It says 300A
